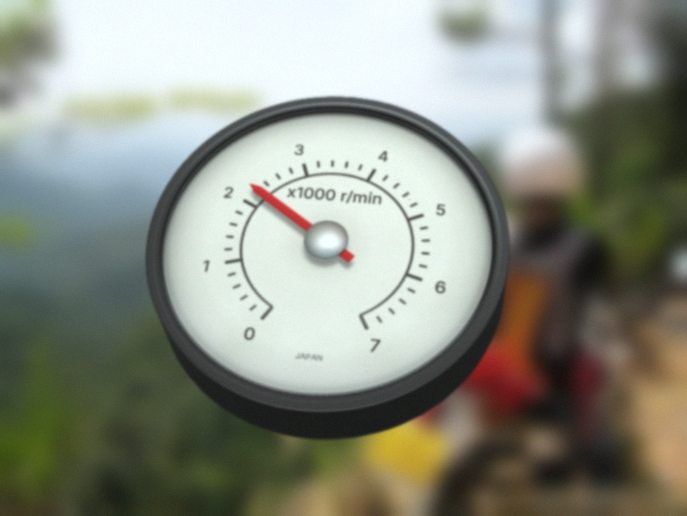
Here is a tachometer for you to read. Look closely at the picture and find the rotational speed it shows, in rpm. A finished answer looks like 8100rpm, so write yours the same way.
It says 2200rpm
